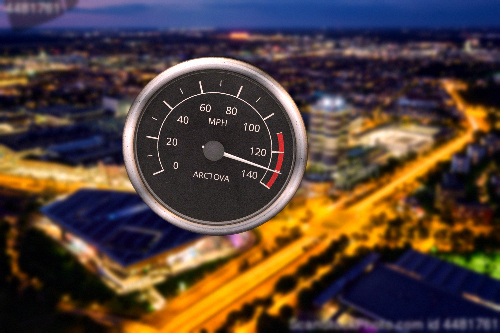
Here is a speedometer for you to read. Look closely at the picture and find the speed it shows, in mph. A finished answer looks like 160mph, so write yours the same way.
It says 130mph
